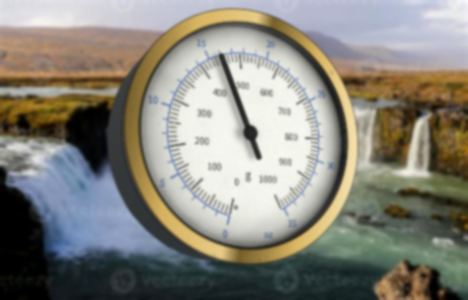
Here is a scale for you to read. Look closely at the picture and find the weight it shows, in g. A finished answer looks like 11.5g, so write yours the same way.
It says 450g
